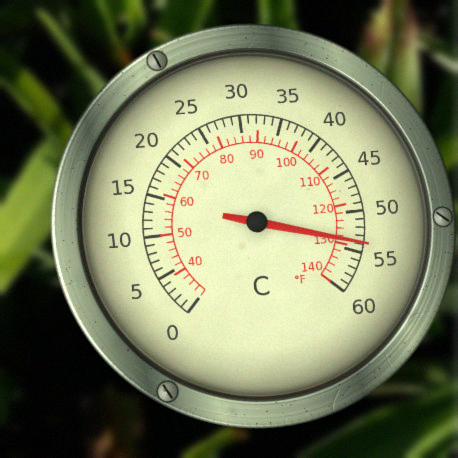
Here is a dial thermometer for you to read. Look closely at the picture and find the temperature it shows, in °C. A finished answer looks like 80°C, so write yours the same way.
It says 54°C
